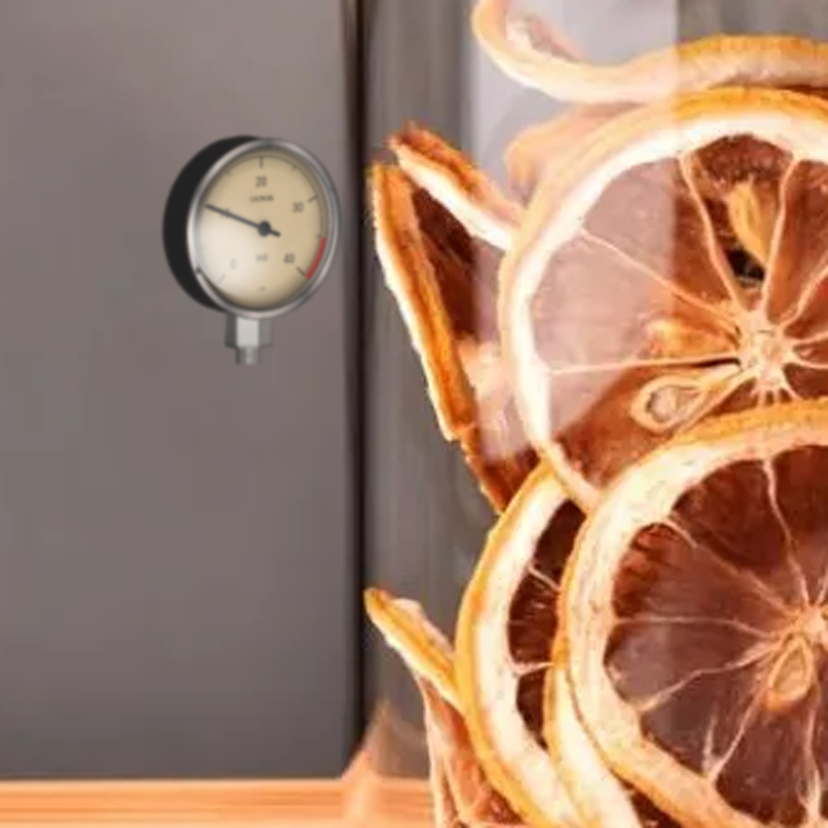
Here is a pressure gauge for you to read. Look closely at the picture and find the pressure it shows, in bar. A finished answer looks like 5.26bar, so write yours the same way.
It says 10bar
